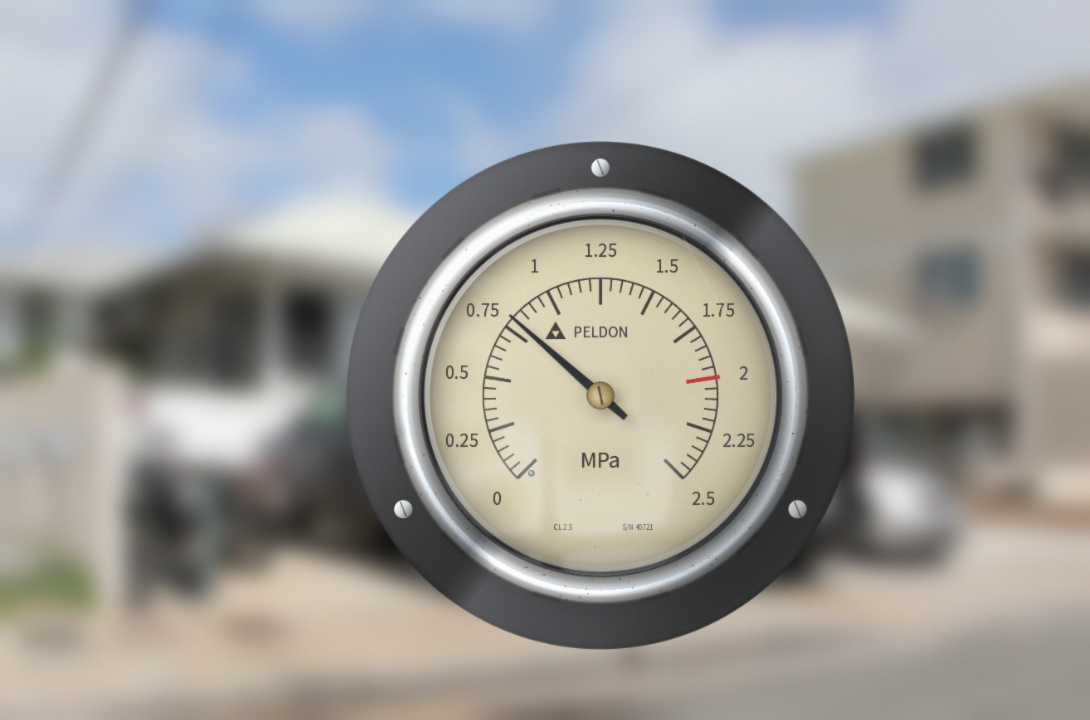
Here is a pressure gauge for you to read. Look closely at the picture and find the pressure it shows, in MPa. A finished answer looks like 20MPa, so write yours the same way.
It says 0.8MPa
